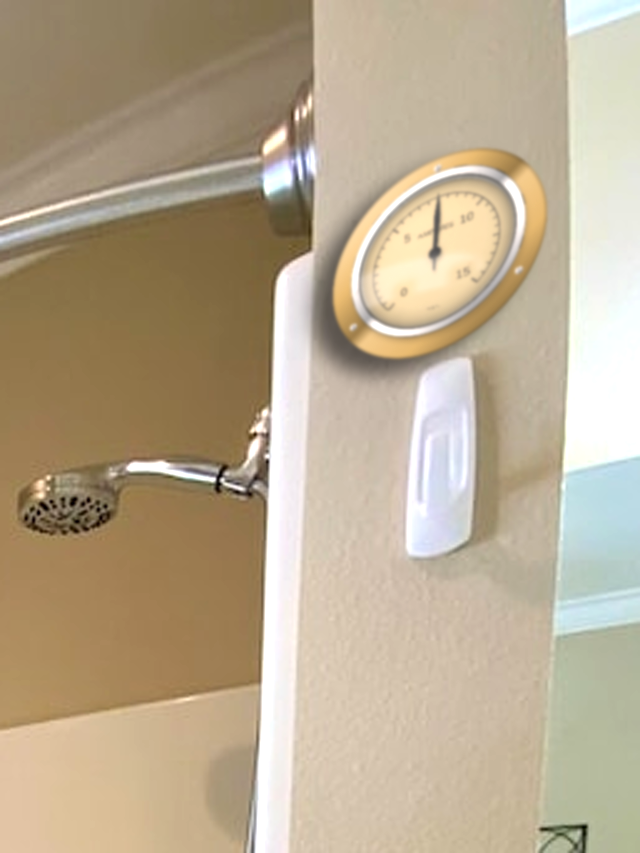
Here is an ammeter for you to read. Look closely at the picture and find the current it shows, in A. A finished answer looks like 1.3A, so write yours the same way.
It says 7.5A
